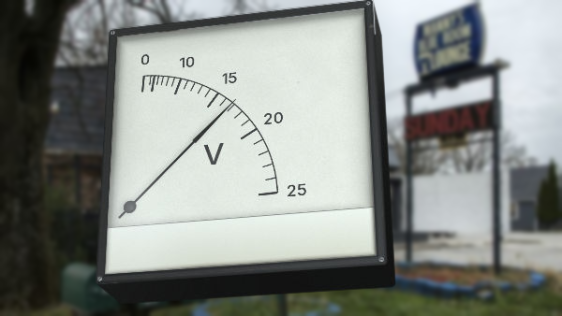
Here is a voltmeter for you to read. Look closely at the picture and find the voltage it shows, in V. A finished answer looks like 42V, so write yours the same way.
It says 17V
